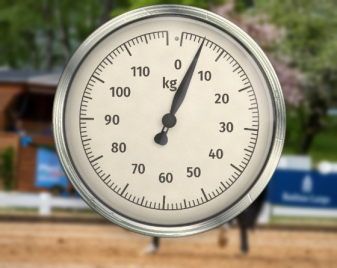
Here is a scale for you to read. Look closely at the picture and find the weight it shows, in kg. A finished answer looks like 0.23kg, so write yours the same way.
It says 5kg
